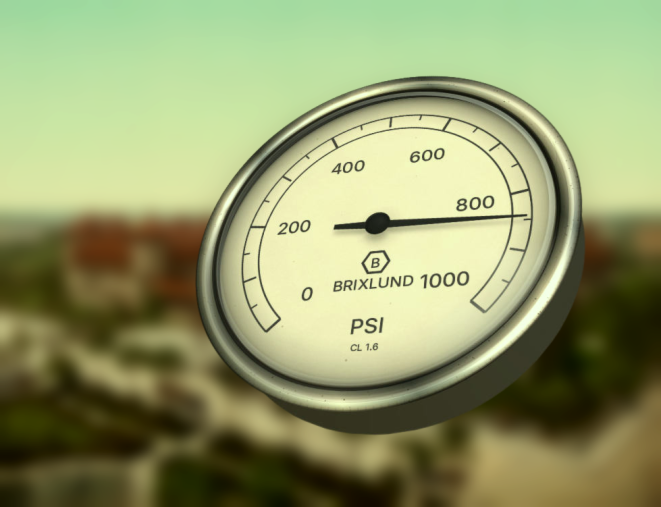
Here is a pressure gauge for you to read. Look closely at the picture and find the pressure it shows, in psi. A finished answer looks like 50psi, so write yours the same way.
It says 850psi
